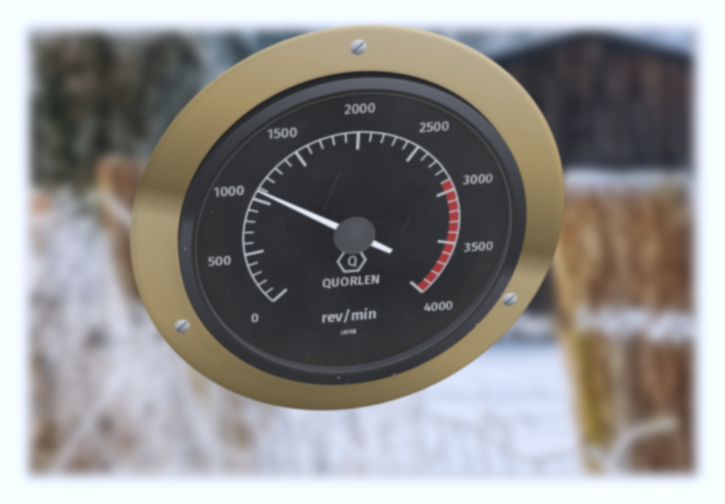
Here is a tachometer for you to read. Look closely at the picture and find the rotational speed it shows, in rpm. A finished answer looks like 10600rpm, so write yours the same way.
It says 1100rpm
